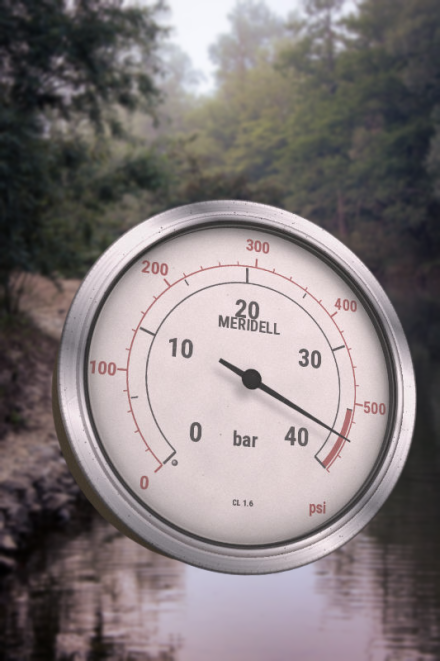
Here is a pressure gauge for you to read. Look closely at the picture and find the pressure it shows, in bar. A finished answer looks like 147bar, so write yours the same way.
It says 37.5bar
